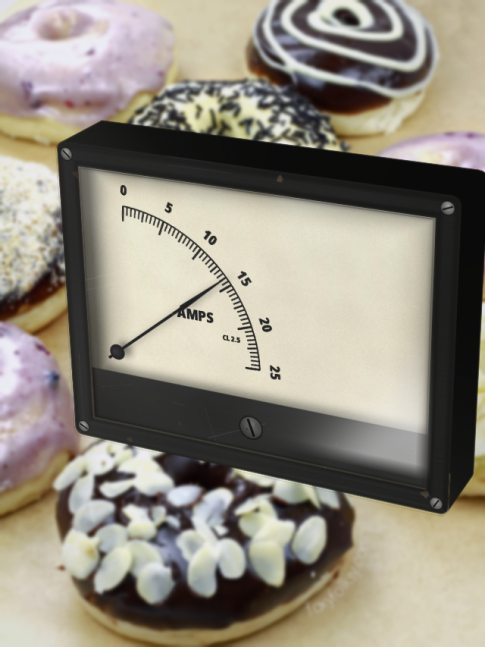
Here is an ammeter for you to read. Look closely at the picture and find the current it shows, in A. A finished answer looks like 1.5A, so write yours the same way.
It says 14A
